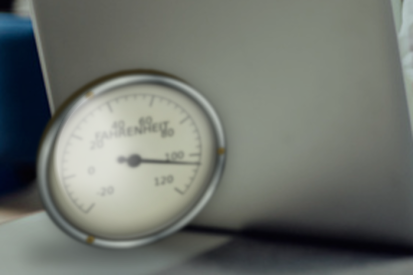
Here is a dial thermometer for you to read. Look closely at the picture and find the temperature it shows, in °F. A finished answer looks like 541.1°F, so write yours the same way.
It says 104°F
